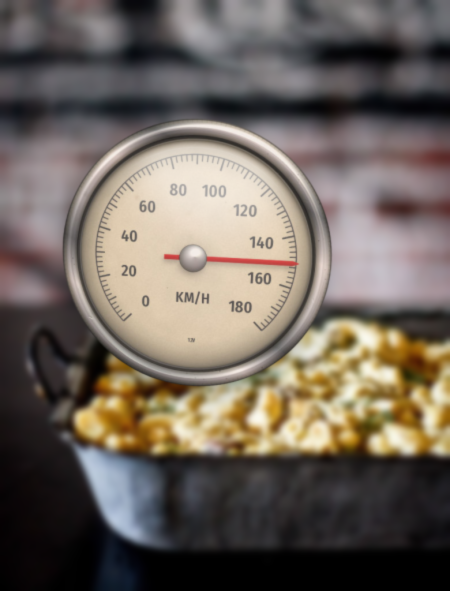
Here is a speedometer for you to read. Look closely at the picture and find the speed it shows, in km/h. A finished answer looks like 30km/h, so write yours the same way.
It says 150km/h
